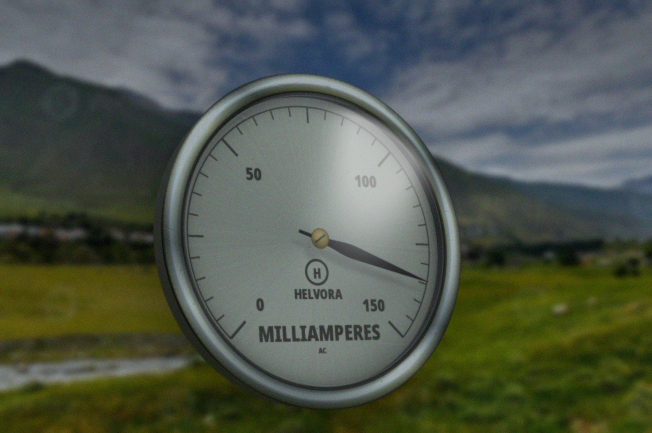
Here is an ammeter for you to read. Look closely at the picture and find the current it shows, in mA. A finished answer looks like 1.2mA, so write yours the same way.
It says 135mA
